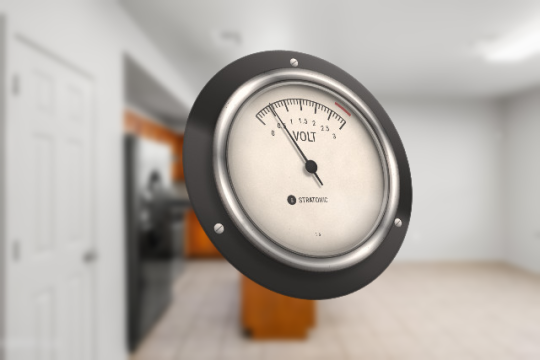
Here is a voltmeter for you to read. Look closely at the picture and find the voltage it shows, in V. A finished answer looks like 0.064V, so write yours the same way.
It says 0.5V
